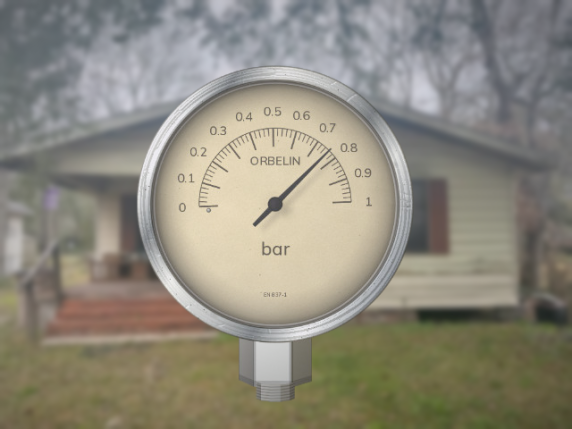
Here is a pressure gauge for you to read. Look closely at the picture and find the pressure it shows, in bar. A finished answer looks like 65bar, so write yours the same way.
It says 0.76bar
